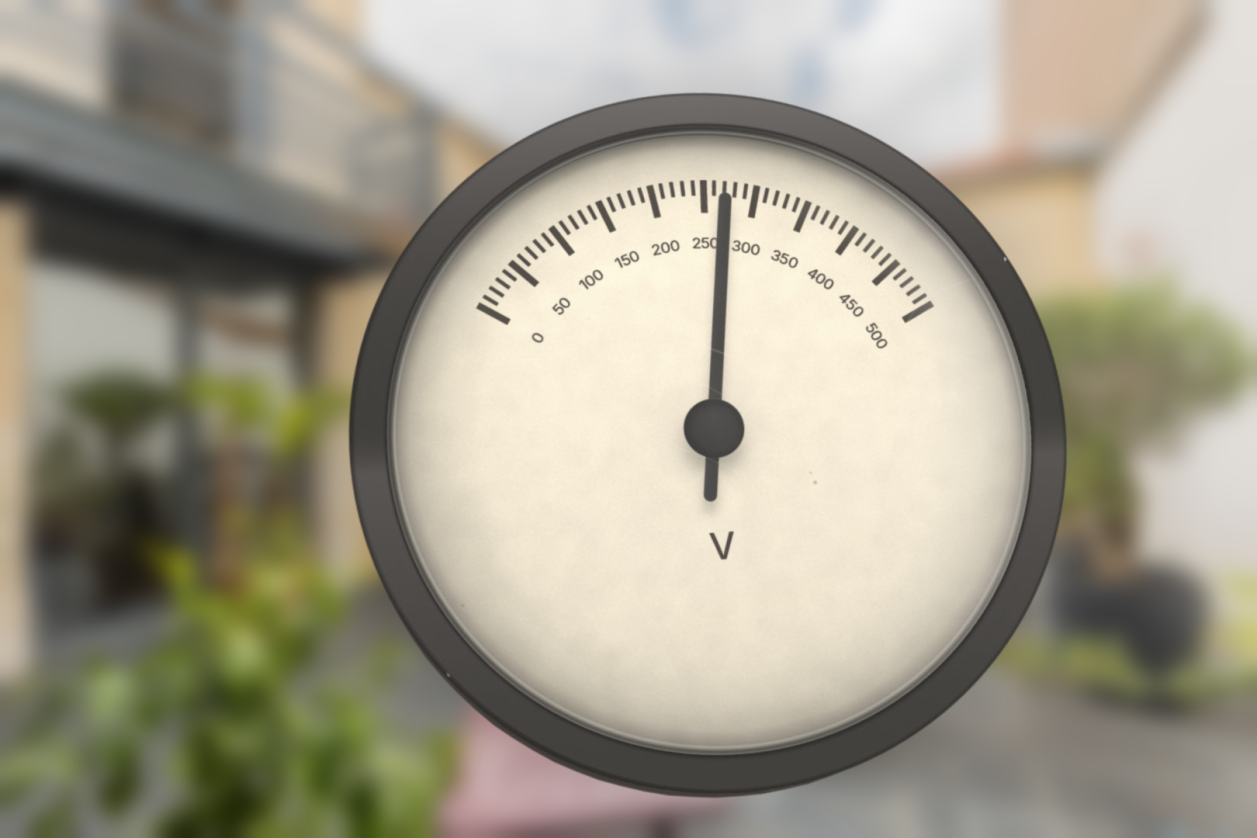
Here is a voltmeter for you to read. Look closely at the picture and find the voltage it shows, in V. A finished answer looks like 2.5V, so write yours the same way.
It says 270V
